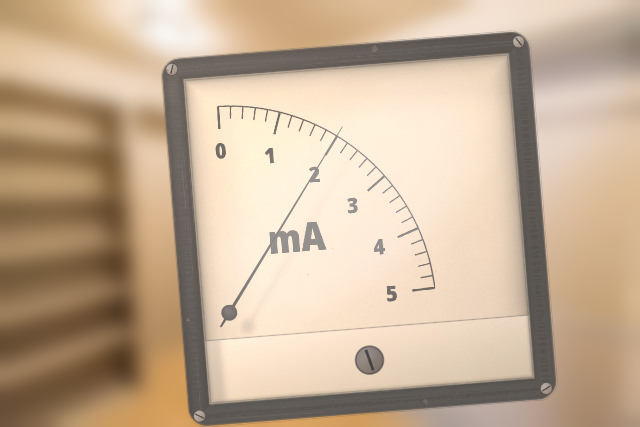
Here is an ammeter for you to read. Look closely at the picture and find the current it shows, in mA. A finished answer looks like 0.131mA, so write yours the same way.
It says 2mA
